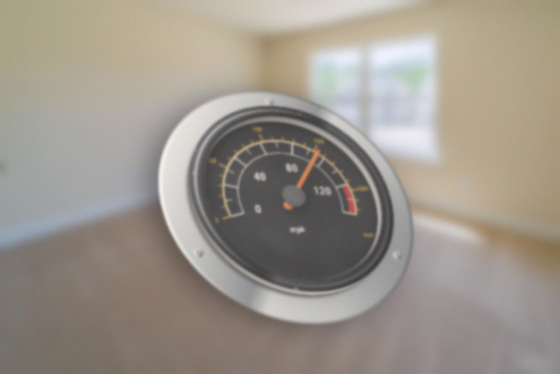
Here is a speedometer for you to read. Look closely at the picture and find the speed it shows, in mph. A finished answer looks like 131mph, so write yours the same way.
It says 95mph
